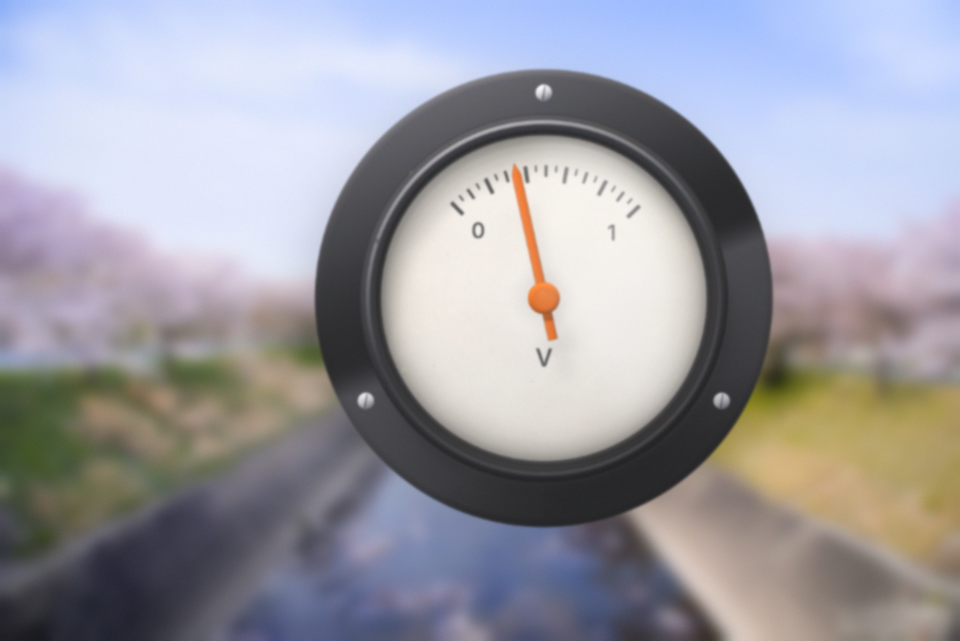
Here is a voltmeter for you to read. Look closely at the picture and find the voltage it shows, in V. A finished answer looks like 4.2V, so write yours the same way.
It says 0.35V
